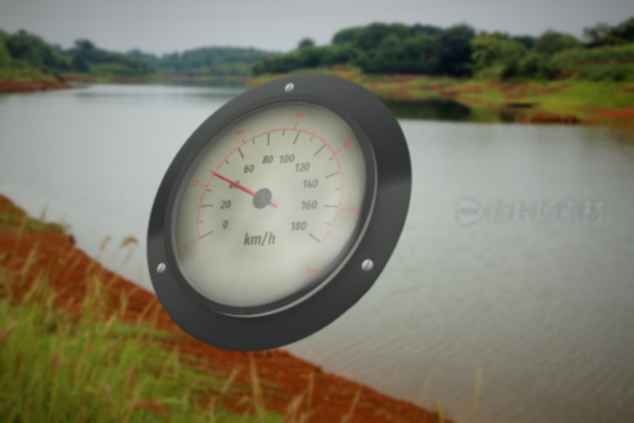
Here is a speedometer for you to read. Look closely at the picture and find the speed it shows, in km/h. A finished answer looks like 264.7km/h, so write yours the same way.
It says 40km/h
